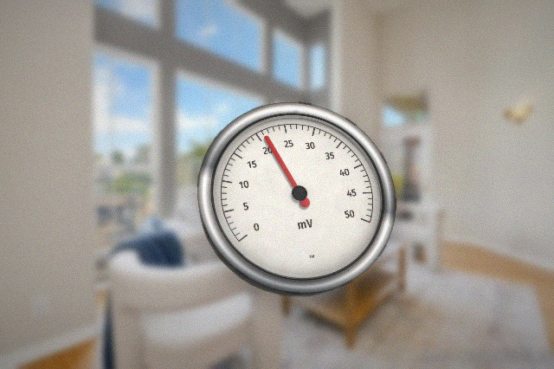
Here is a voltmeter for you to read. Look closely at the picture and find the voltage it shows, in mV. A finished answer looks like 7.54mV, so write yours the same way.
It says 21mV
